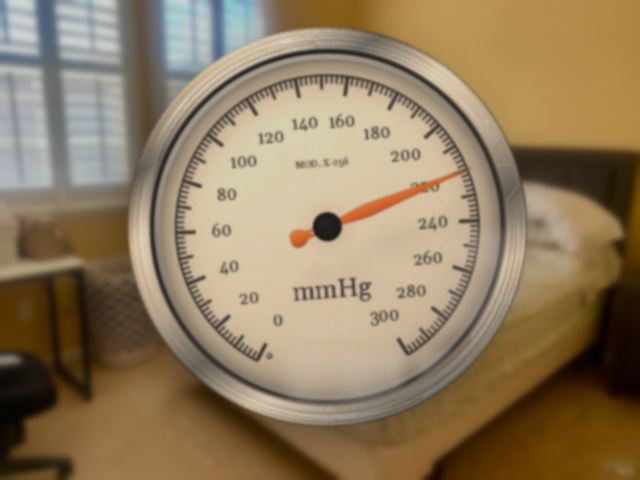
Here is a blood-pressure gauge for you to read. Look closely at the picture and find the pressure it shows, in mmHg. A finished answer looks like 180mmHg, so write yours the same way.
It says 220mmHg
